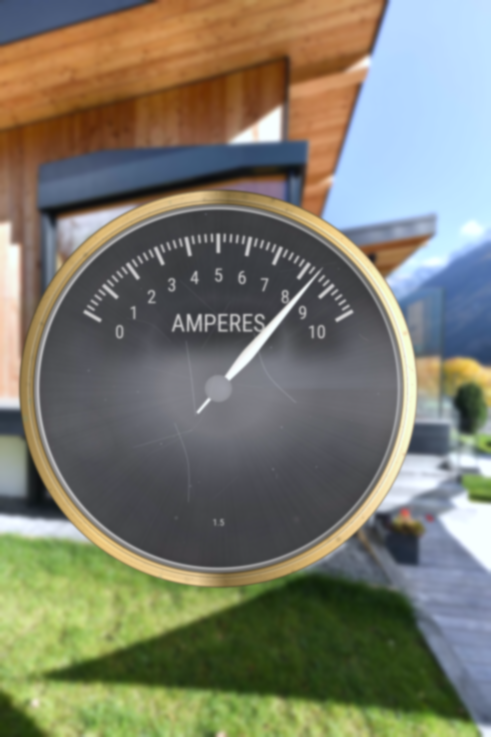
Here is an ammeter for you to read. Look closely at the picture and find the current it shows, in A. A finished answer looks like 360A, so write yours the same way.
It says 8.4A
